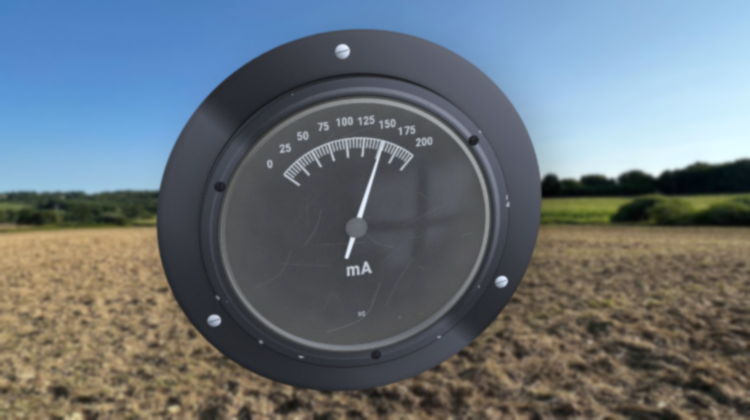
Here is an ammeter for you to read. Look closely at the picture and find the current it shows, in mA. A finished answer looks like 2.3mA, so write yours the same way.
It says 150mA
